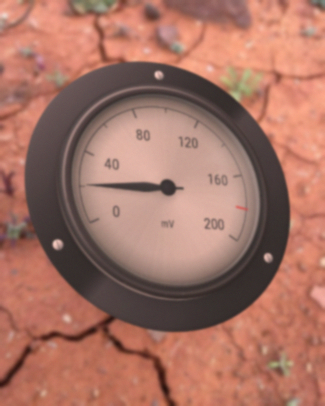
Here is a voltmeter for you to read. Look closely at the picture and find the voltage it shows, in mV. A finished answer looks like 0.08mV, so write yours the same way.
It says 20mV
